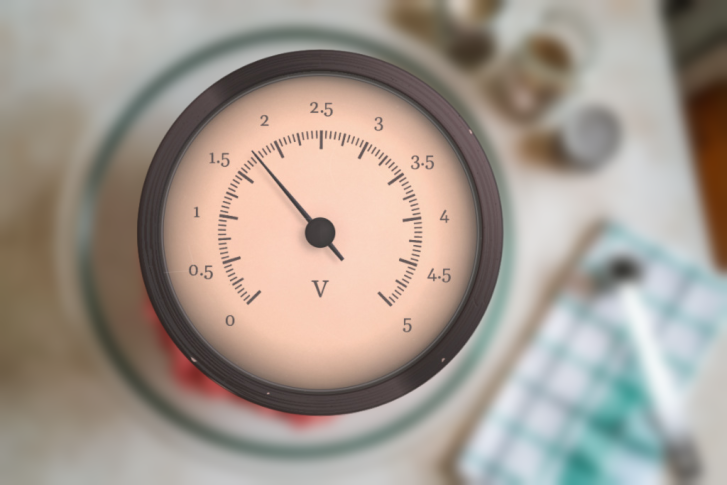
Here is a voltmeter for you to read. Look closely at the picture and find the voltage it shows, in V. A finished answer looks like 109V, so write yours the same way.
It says 1.75V
